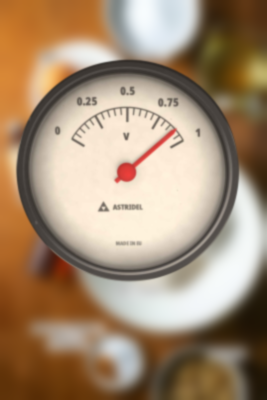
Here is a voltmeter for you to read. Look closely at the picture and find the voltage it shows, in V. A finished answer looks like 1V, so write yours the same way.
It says 0.9V
